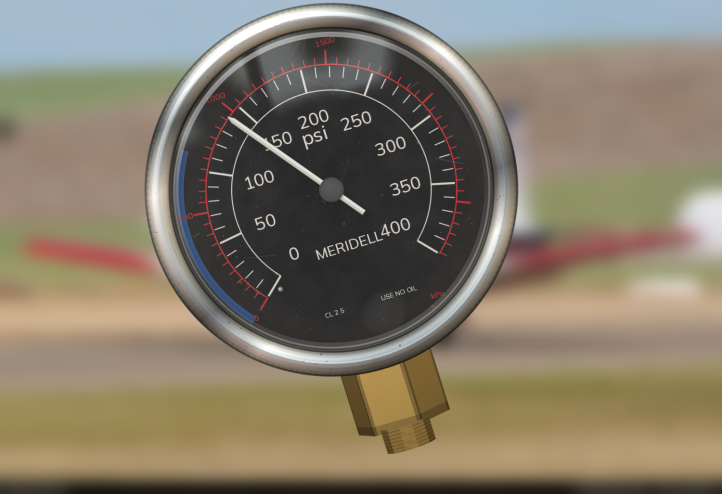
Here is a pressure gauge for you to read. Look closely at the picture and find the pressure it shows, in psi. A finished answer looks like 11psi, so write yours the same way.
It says 140psi
